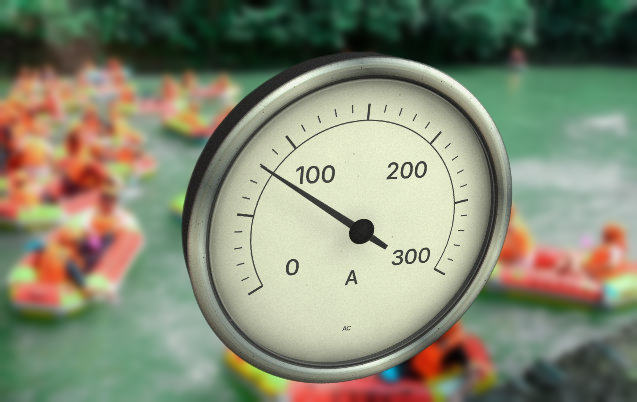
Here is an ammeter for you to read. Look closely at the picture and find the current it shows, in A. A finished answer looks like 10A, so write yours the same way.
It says 80A
